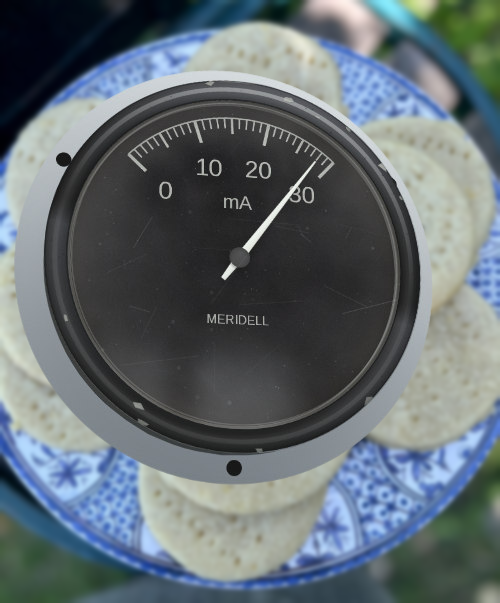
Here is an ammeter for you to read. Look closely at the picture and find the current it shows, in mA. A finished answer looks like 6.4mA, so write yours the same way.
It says 28mA
